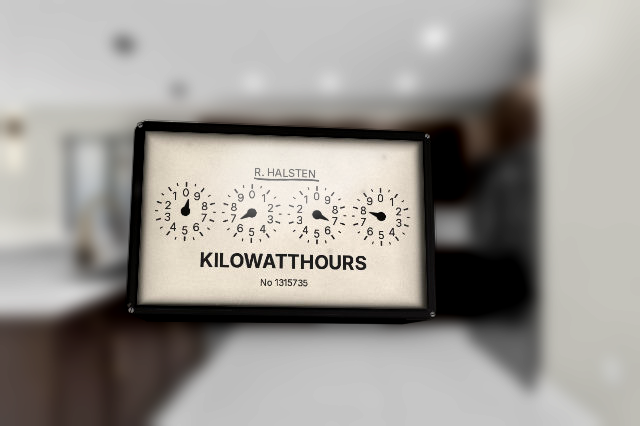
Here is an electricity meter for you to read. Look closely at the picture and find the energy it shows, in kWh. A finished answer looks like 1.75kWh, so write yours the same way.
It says 9668kWh
